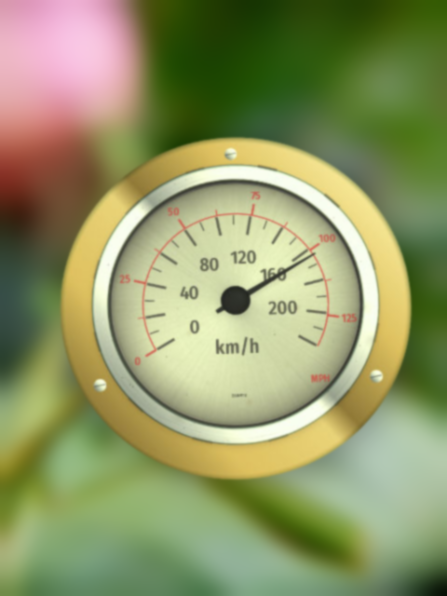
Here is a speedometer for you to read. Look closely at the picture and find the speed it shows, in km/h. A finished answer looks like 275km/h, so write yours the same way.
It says 165km/h
